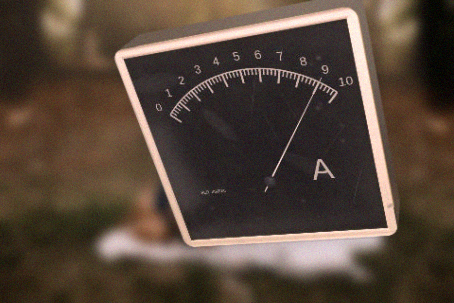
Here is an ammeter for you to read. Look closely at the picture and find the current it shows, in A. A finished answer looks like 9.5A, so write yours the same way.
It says 9A
